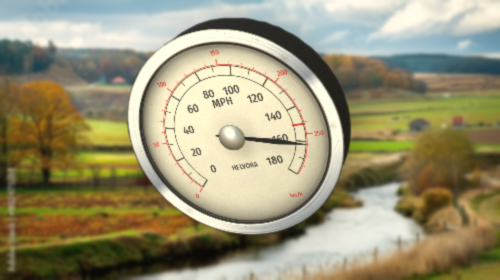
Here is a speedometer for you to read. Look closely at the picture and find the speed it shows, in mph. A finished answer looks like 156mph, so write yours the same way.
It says 160mph
